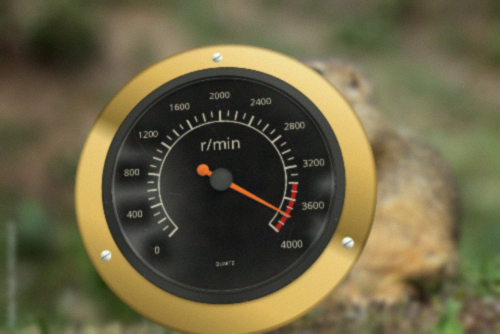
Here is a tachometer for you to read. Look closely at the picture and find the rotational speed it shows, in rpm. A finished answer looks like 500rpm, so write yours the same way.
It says 3800rpm
